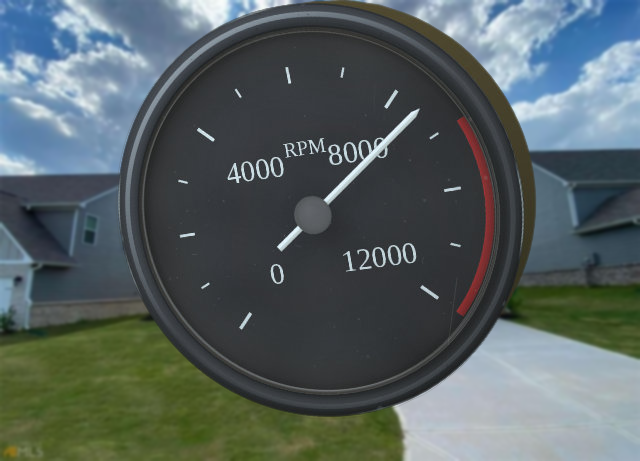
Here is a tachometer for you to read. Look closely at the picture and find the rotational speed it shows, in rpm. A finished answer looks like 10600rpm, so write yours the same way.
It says 8500rpm
